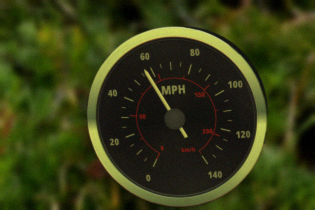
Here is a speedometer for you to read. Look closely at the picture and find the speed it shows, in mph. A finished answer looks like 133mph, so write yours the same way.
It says 57.5mph
